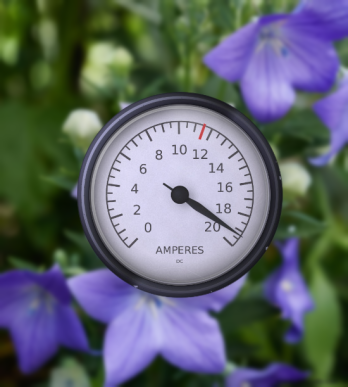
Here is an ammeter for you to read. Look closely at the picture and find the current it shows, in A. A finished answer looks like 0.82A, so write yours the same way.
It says 19.25A
